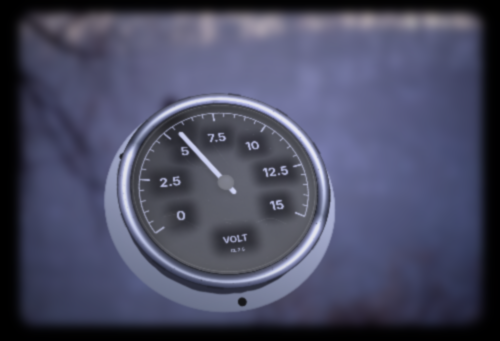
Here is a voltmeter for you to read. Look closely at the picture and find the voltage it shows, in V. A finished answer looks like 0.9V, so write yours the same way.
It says 5.5V
